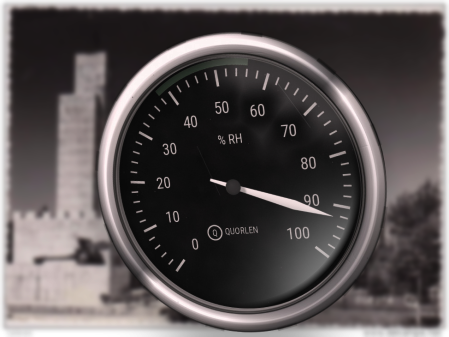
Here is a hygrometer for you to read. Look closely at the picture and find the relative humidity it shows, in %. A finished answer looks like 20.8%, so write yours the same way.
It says 92%
